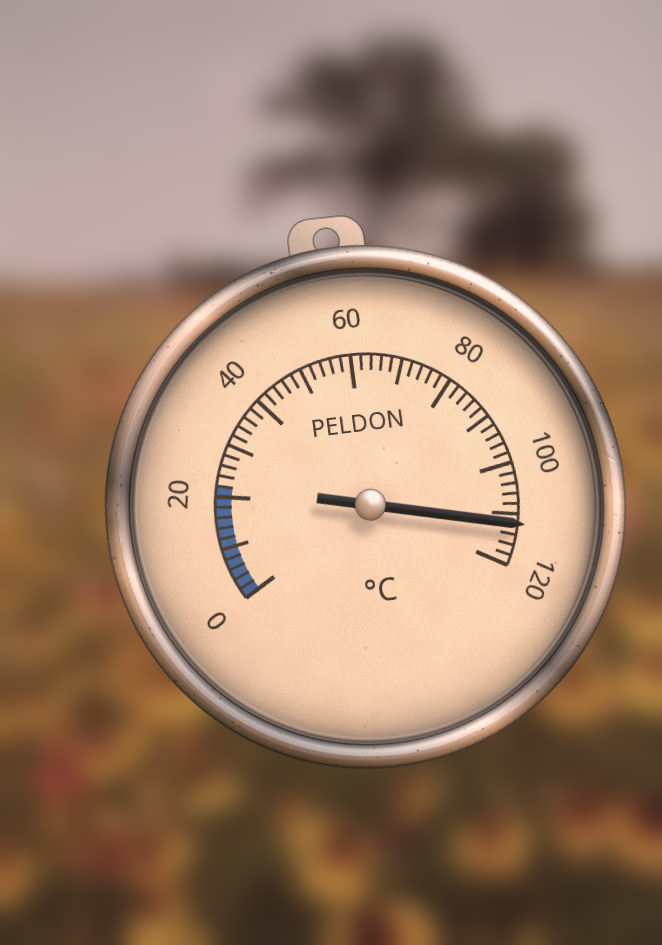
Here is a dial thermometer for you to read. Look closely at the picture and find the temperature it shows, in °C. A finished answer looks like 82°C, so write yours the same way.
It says 112°C
